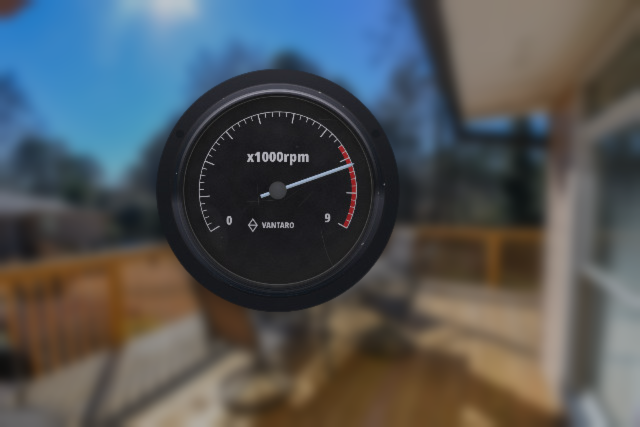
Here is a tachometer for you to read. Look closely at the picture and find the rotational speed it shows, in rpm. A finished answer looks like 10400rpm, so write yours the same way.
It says 7200rpm
